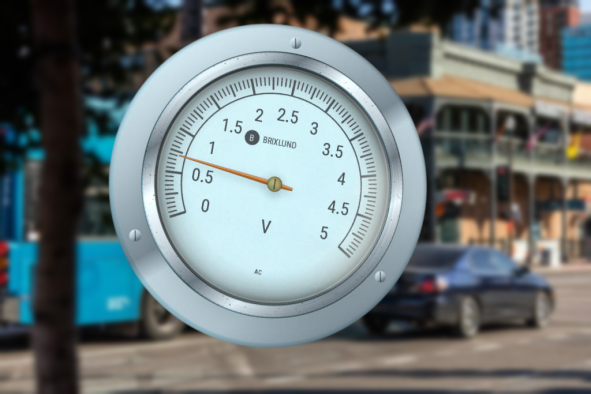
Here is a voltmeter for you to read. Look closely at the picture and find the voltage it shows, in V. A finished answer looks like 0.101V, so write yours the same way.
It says 0.7V
